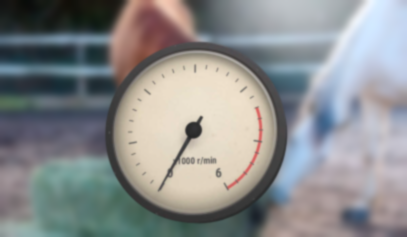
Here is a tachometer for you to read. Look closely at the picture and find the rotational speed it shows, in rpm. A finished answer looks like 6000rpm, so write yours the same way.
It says 0rpm
